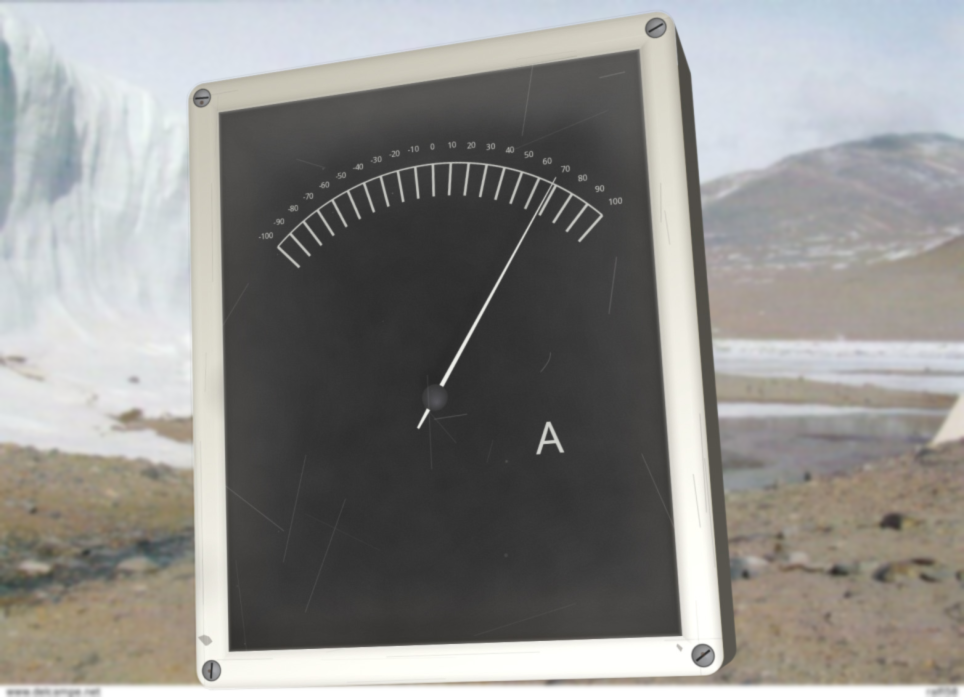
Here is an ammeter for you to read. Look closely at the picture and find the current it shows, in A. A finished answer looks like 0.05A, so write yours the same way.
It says 70A
